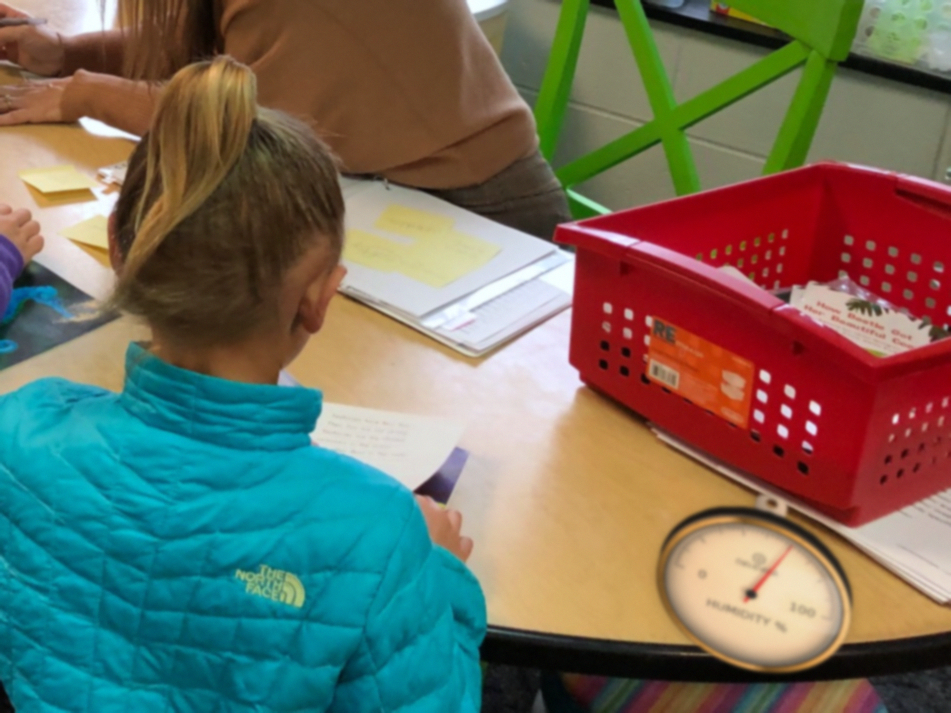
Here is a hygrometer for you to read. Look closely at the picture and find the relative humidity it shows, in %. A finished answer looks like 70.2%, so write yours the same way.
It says 60%
